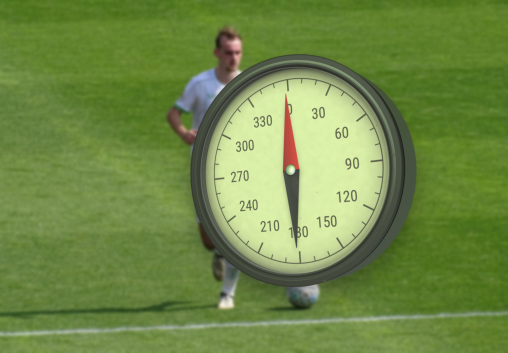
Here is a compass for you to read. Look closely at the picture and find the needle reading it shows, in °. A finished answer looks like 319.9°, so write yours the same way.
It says 0°
